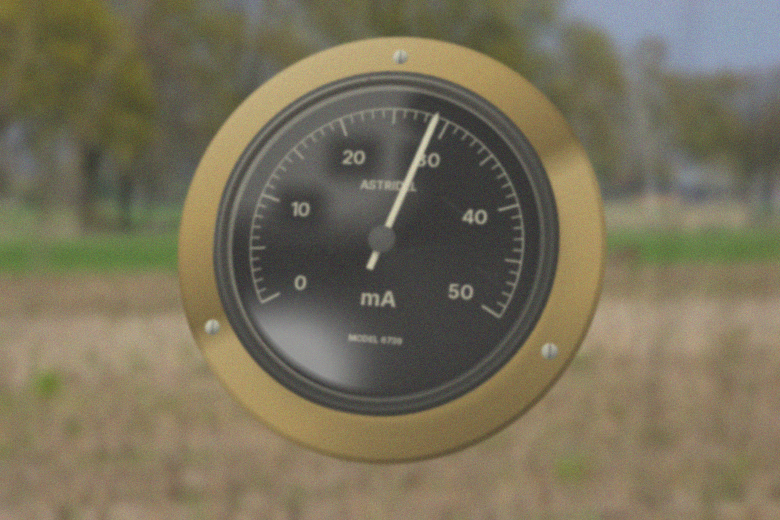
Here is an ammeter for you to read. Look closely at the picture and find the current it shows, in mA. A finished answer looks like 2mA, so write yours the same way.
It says 29mA
